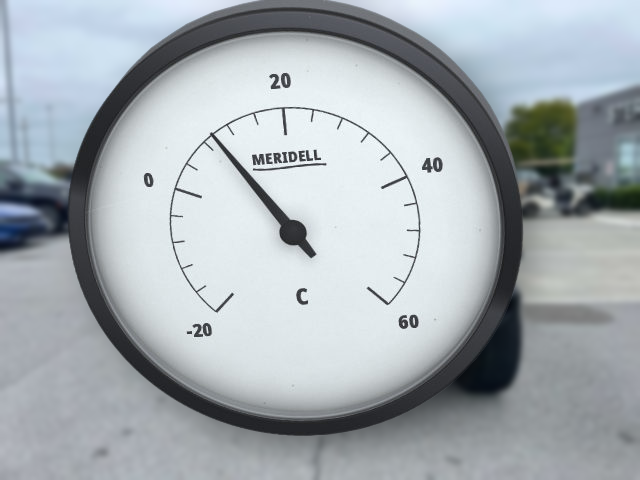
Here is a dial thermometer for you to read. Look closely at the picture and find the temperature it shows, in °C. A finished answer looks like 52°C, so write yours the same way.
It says 10°C
